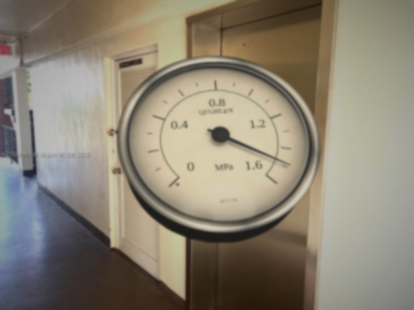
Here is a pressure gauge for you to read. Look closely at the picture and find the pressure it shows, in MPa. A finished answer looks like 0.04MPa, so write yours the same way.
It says 1.5MPa
